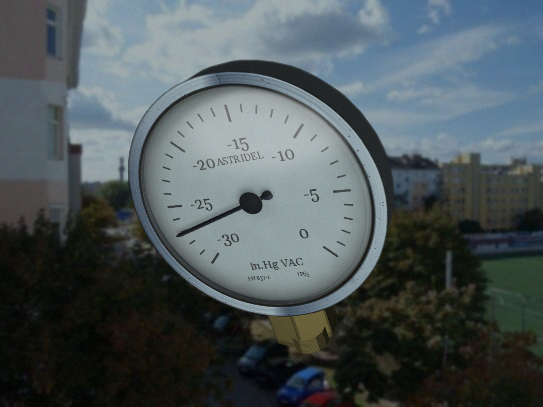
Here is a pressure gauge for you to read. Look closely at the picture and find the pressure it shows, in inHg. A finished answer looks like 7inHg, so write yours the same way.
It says -27inHg
